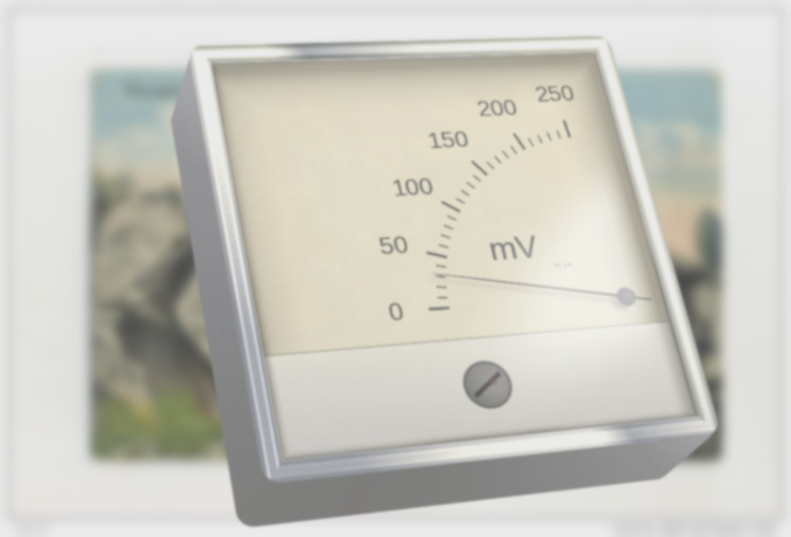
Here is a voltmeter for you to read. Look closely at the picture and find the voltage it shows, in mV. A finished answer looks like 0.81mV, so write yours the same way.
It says 30mV
